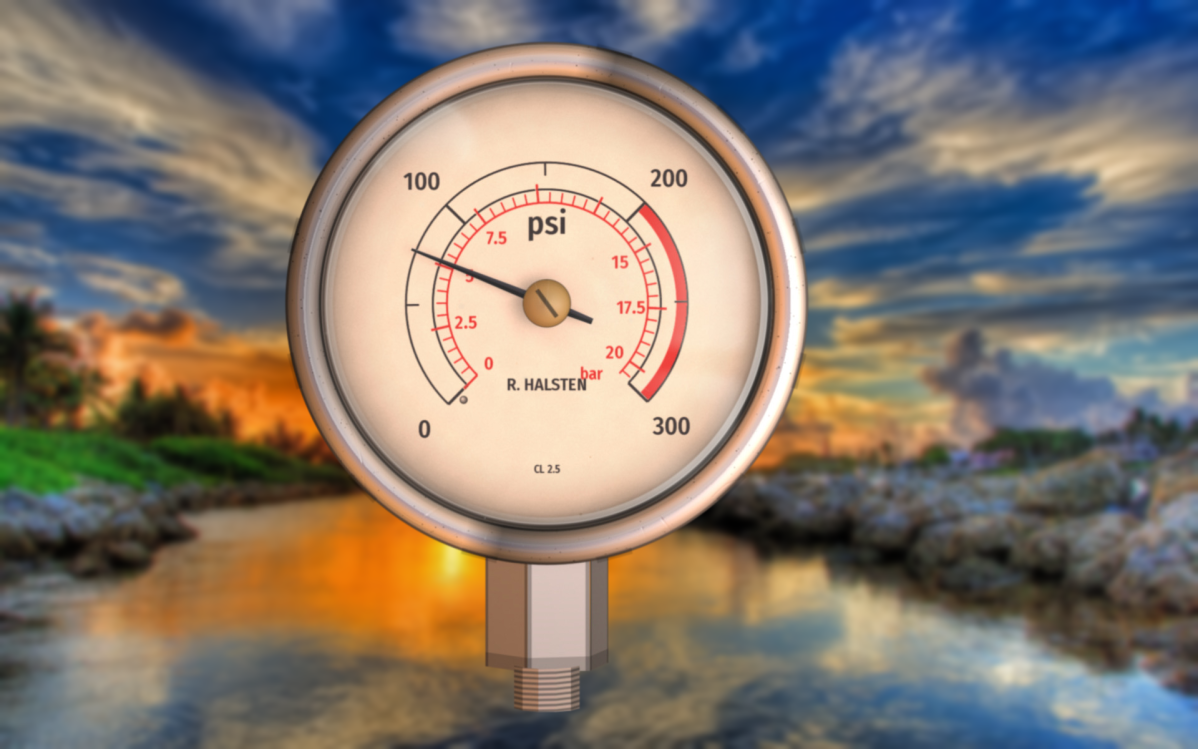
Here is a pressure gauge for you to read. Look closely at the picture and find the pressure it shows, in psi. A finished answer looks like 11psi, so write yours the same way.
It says 75psi
